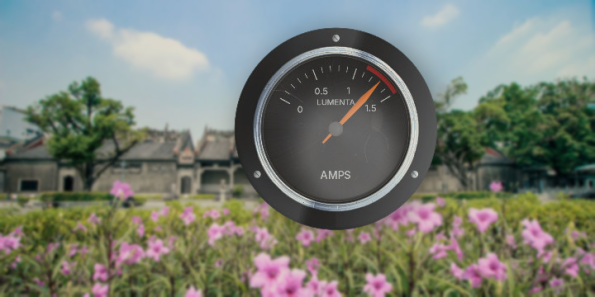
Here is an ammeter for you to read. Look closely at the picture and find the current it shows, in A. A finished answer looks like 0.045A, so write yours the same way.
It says 1.3A
